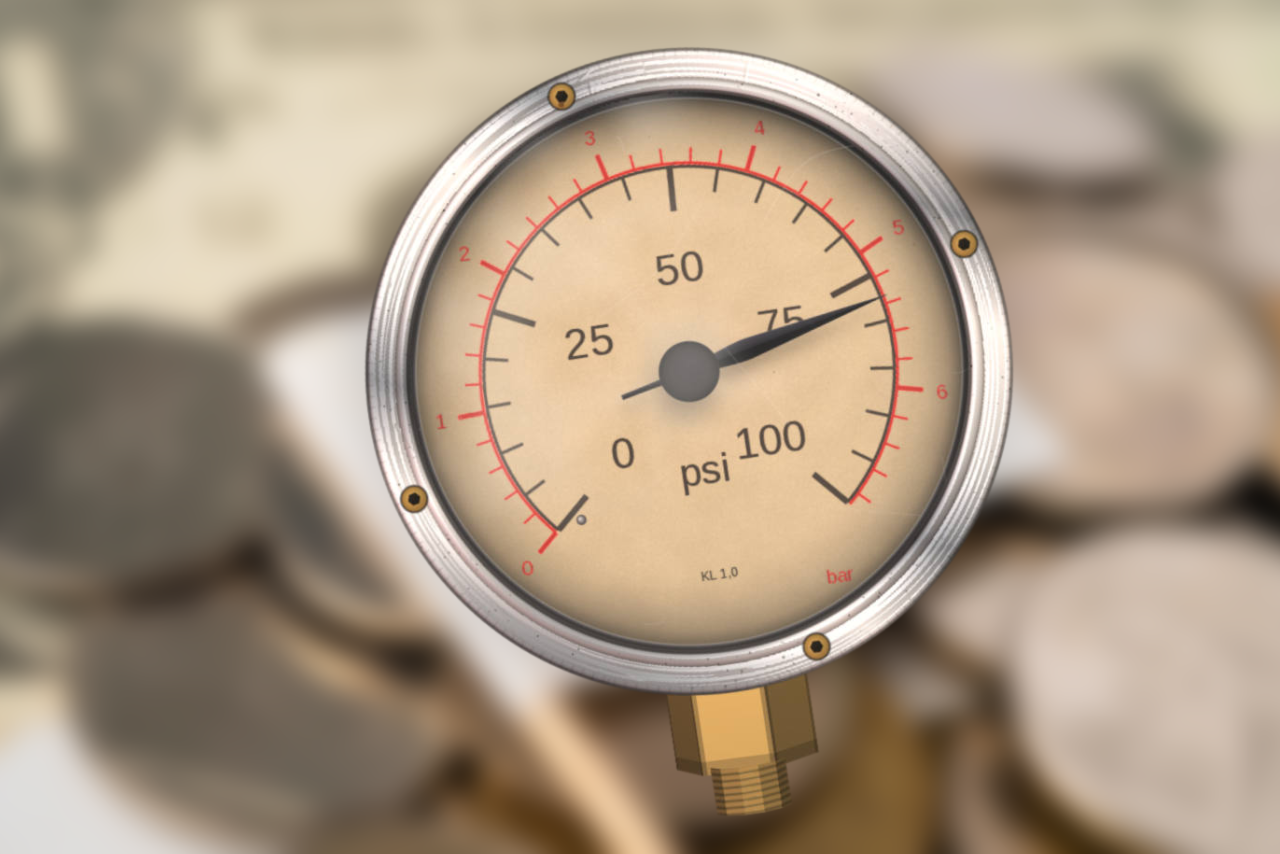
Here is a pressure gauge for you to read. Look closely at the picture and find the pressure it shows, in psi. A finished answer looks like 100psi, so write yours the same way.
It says 77.5psi
